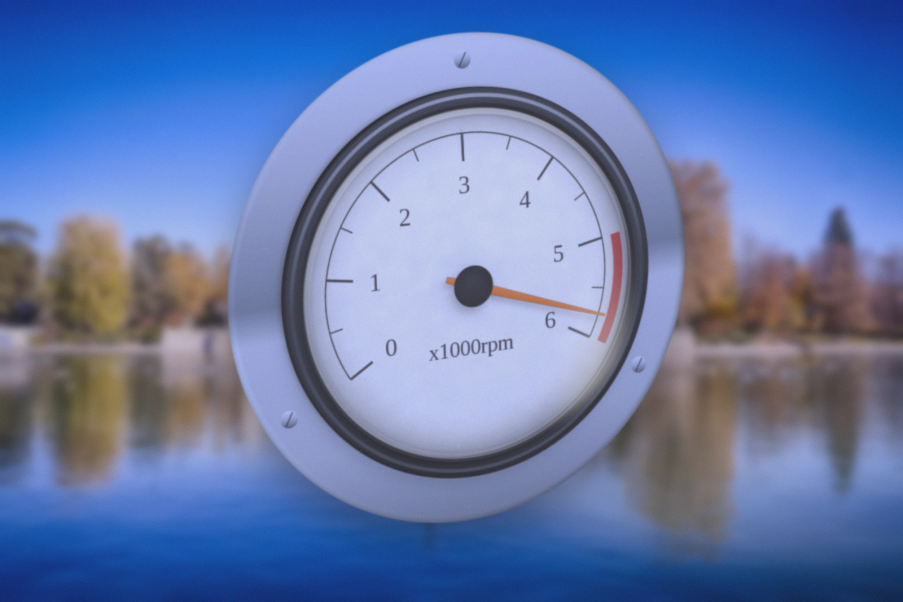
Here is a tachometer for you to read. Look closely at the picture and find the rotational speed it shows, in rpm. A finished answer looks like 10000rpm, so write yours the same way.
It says 5750rpm
